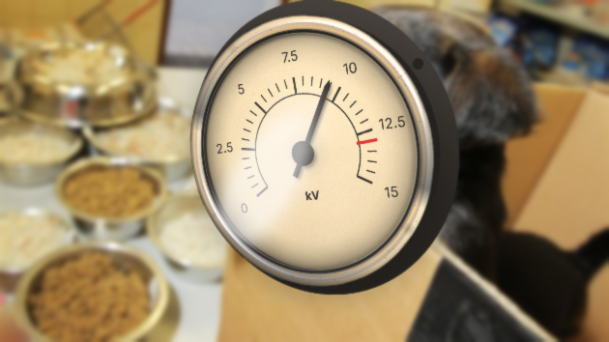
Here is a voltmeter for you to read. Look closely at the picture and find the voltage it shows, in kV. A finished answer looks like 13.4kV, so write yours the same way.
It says 9.5kV
